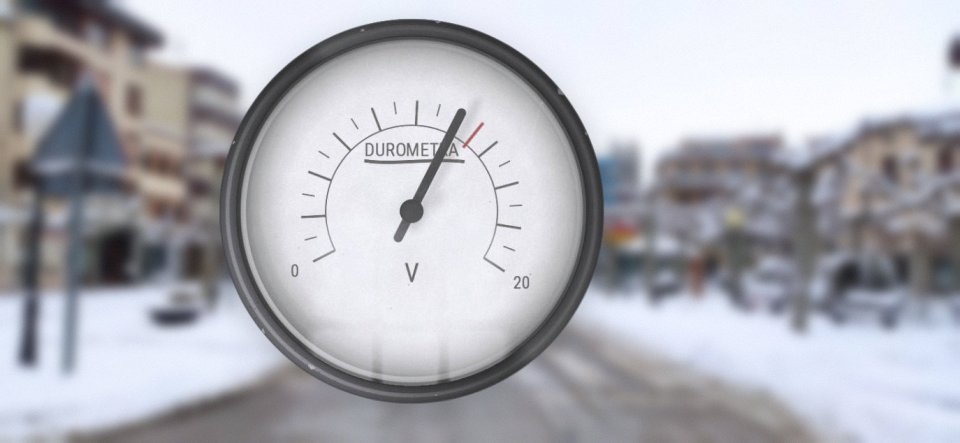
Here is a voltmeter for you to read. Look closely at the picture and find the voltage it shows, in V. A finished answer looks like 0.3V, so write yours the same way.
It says 12V
